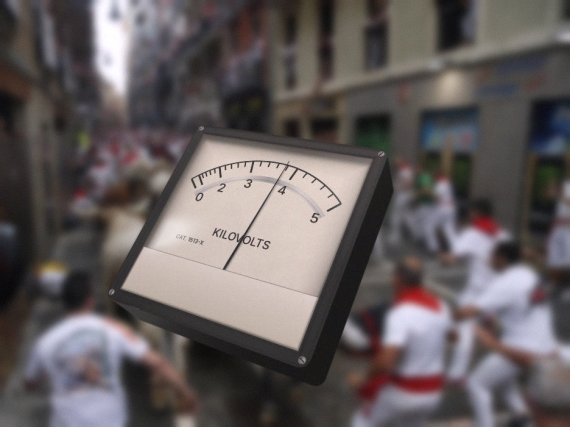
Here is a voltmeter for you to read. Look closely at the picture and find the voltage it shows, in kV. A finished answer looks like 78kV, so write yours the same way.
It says 3.8kV
